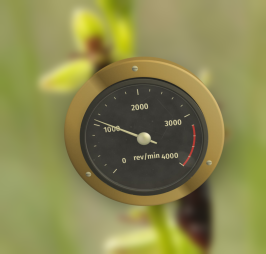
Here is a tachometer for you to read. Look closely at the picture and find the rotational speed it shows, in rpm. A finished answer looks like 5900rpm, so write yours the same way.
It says 1100rpm
